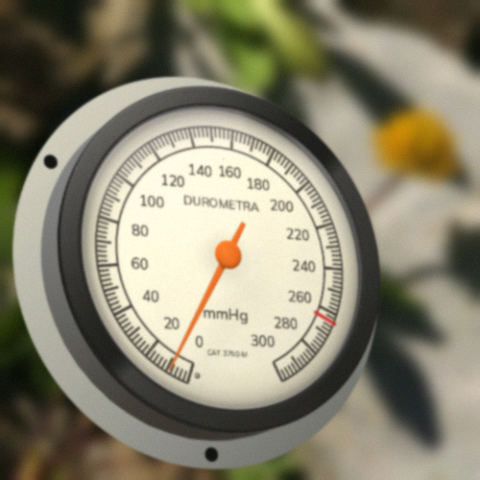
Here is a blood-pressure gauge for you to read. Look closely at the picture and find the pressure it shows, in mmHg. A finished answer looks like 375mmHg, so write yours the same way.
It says 10mmHg
